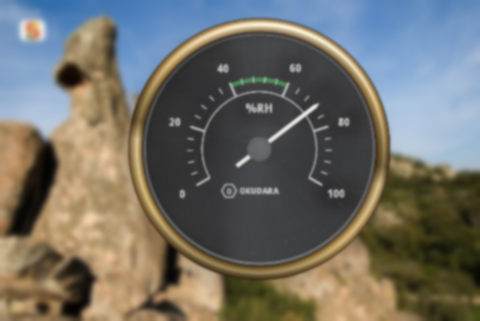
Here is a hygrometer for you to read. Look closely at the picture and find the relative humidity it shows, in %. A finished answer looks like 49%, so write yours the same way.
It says 72%
